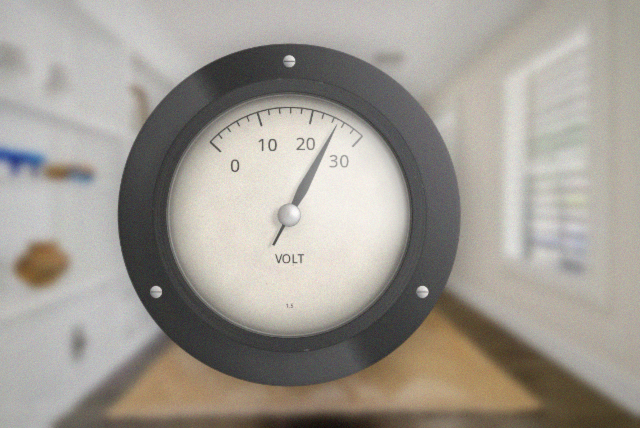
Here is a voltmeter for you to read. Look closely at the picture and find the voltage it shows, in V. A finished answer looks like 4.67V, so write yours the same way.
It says 25V
